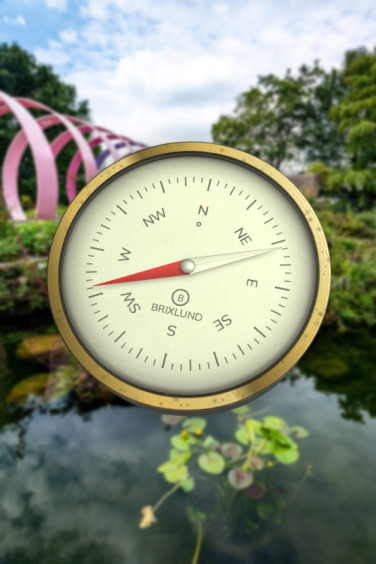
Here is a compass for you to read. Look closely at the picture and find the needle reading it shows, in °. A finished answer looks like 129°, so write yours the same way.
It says 245°
